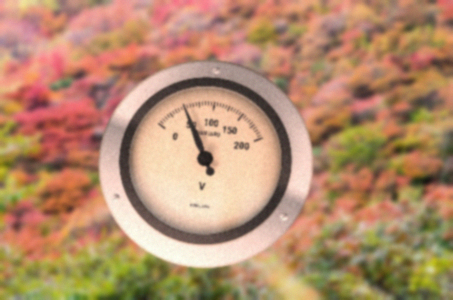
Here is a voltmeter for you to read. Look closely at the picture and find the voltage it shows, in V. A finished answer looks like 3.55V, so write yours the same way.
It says 50V
